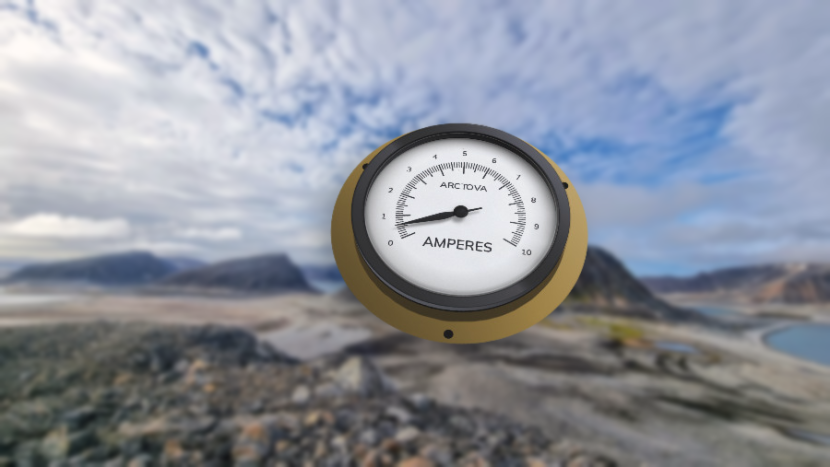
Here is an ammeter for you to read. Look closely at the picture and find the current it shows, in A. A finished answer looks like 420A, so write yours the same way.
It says 0.5A
